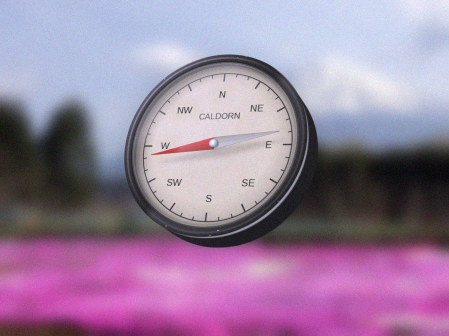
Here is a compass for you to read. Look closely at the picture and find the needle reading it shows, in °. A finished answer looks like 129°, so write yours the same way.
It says 260°
